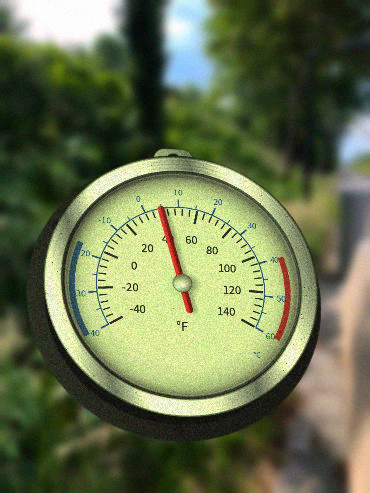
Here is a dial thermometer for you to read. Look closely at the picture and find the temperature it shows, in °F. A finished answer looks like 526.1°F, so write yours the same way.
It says 40°F
